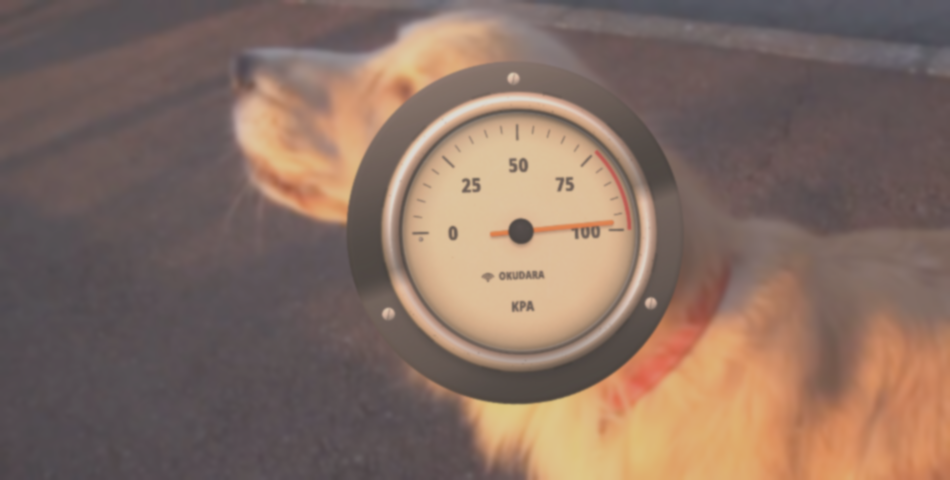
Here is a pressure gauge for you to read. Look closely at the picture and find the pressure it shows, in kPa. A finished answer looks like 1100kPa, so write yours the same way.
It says 97.5kPa
